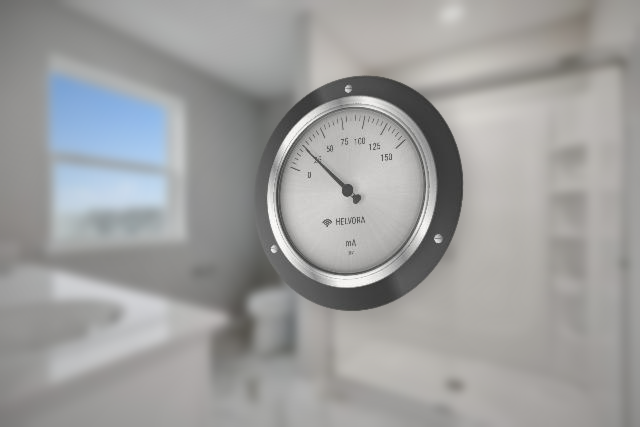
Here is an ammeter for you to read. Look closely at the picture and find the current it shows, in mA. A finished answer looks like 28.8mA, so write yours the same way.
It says 25mA
